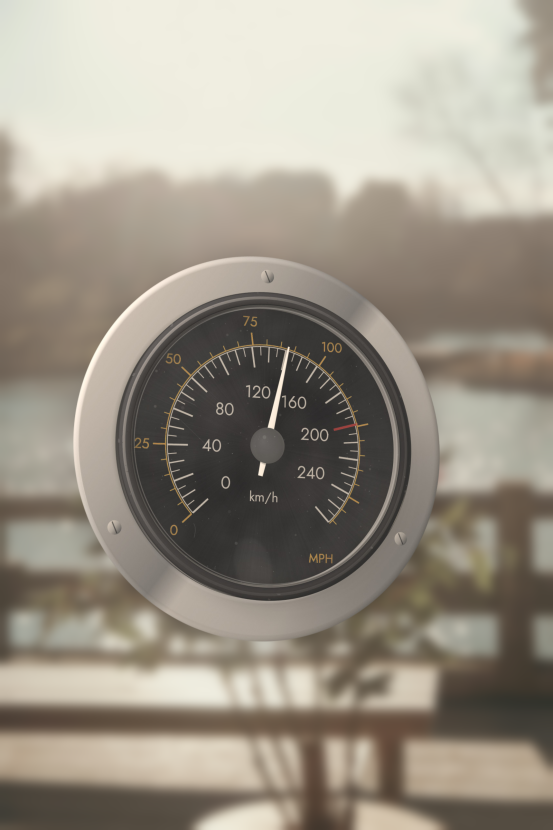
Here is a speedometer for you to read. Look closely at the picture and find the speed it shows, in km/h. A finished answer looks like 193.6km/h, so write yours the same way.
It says 140km/h
